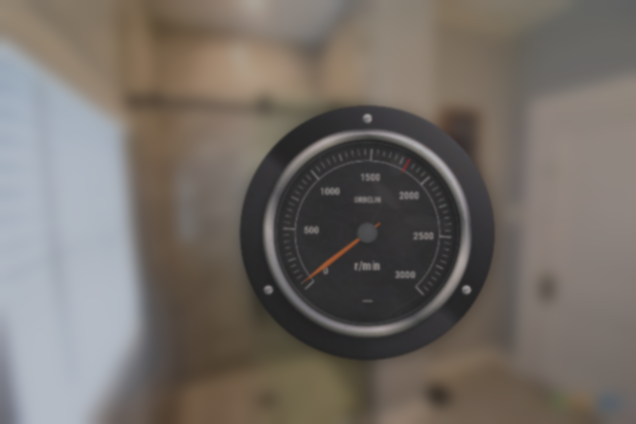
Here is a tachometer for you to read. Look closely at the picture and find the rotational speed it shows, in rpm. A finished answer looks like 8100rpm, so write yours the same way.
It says 50rpm
